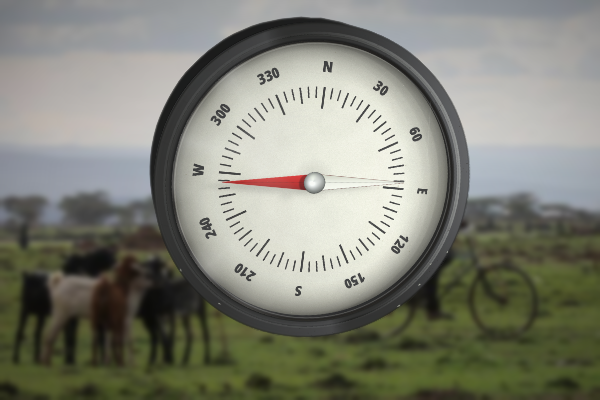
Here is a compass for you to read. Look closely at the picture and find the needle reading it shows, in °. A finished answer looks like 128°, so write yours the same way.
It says 265°
